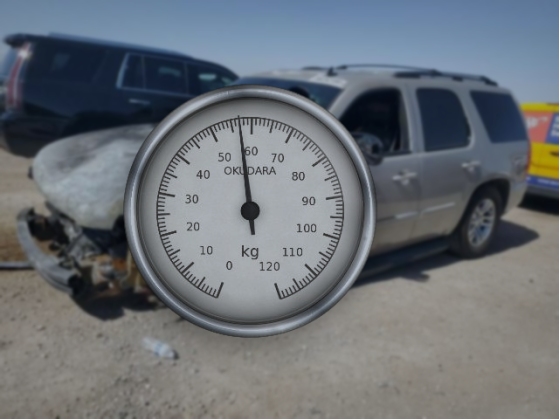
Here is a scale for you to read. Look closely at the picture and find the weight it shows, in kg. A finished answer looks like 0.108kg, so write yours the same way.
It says 57kg
